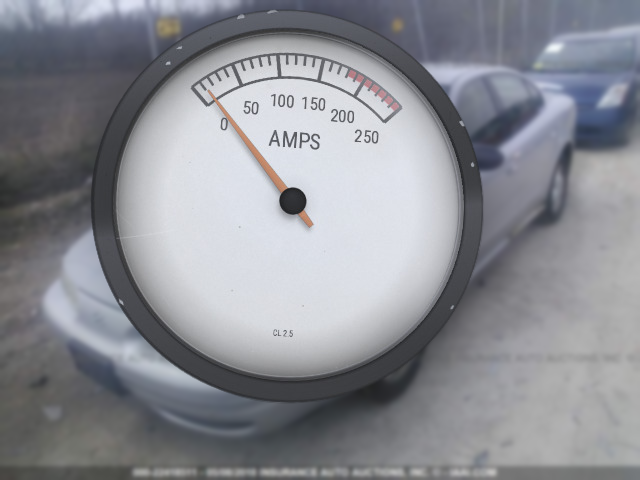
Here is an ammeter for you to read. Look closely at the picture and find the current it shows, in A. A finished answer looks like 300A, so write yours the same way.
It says 10A
